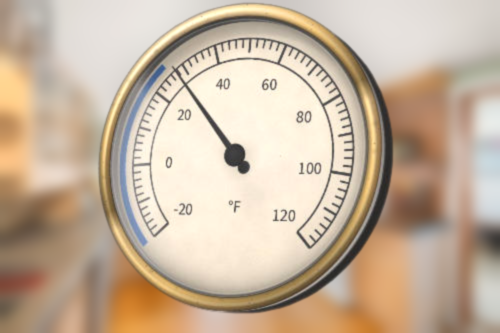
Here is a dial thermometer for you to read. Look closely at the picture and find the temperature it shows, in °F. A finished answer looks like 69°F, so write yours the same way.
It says 28°F
